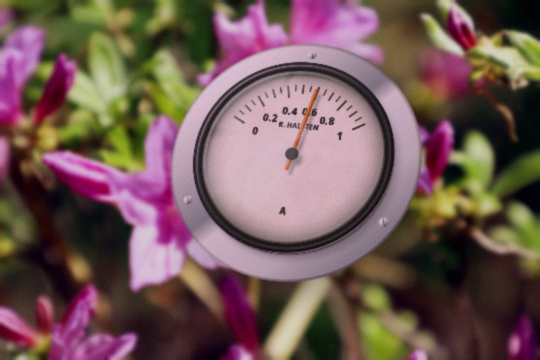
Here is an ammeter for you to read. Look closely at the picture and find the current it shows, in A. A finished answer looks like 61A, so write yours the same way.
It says 0.6A
